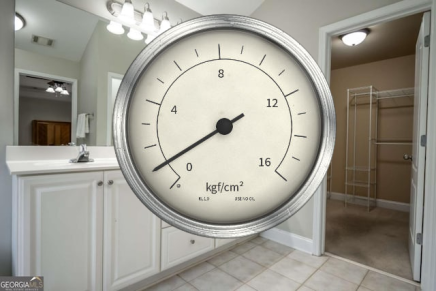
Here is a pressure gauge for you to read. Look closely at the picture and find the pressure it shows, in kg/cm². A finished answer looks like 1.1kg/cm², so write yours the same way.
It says 1kg/cm²
